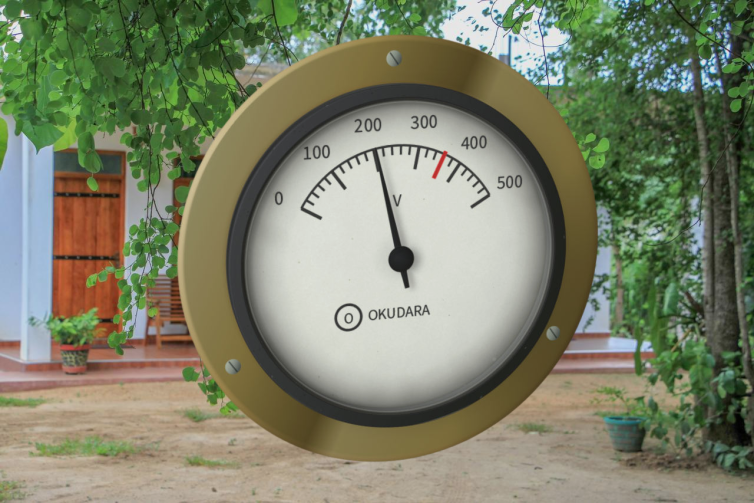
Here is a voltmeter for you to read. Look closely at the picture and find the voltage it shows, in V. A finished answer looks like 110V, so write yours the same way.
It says 200V
